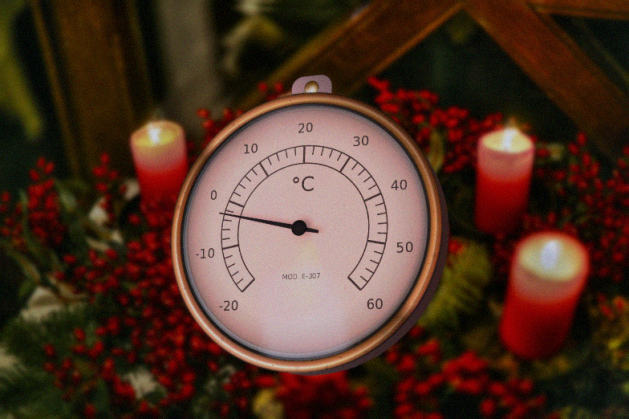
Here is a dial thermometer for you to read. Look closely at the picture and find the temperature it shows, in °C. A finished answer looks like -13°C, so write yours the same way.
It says -3°C
